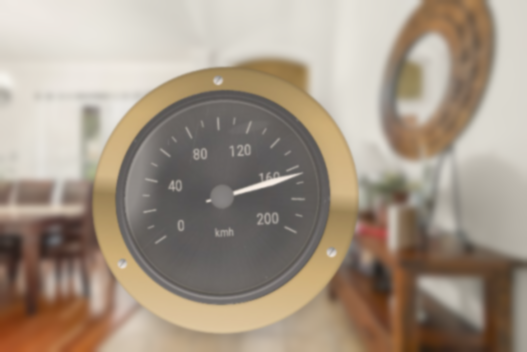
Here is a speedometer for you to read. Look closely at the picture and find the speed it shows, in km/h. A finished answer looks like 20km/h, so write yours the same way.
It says 165km/h
